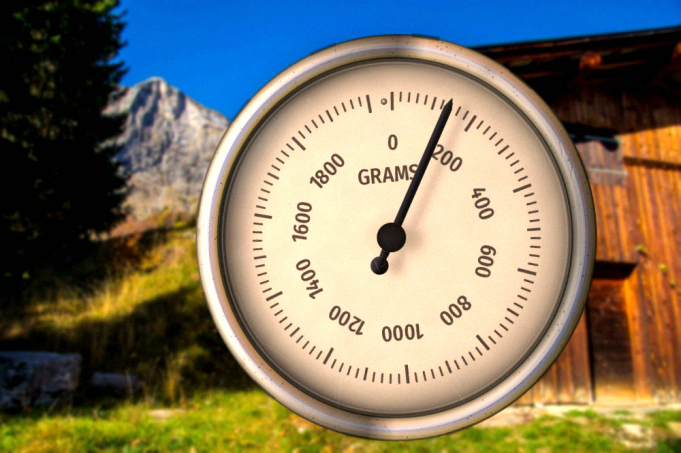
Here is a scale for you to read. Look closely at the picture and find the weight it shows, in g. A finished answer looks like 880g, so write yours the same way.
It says 140g
